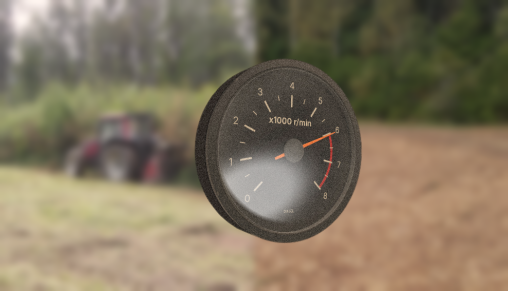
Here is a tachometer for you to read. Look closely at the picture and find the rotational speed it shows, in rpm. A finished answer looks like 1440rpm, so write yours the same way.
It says 6000rpm
